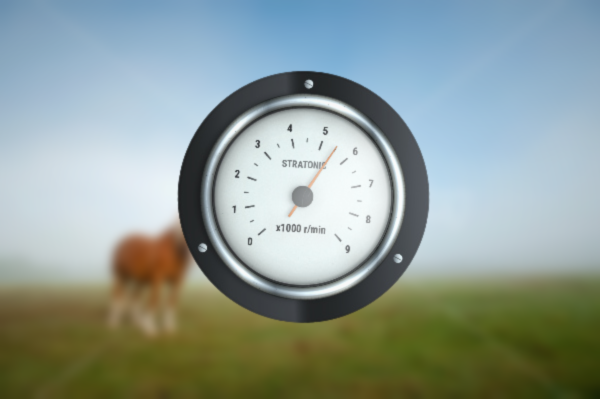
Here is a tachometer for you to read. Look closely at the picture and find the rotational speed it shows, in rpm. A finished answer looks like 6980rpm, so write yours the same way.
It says 5500rpm
